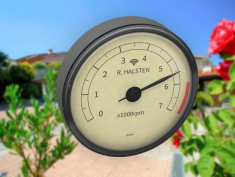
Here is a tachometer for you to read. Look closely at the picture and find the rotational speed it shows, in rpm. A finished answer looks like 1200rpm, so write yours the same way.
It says 5500rpm
